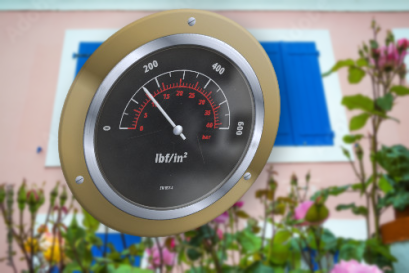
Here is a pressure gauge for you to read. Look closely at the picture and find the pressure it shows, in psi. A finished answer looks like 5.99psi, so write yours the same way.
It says 150psi
